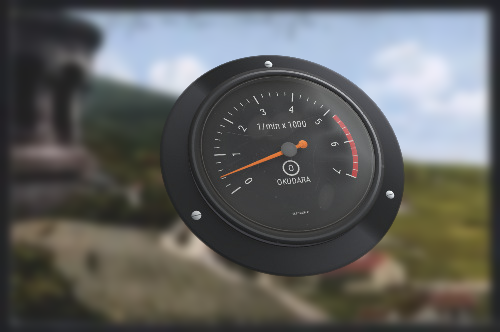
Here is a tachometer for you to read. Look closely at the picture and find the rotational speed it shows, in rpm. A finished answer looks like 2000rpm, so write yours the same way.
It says 400rpm
